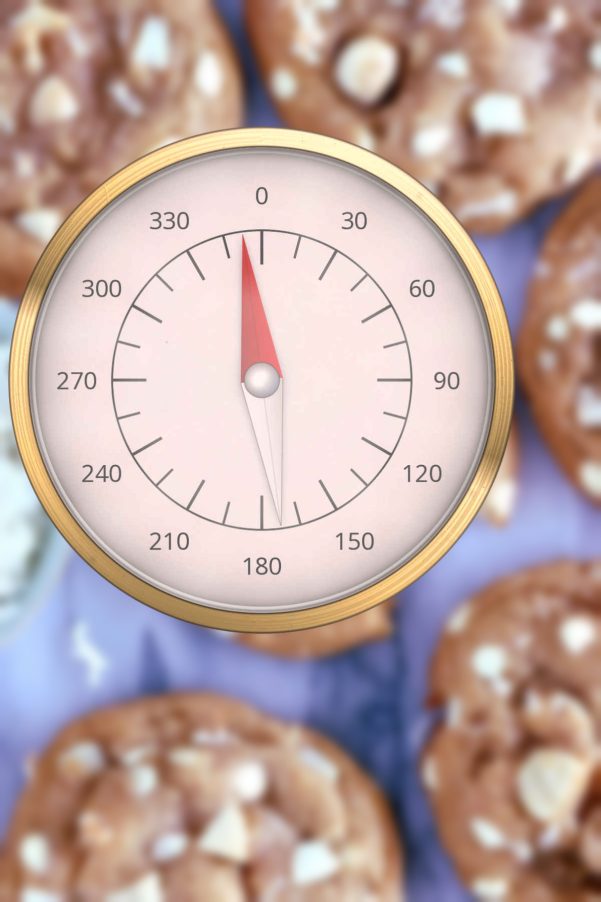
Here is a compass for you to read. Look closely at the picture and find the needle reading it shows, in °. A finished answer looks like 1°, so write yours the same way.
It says 352.5°
